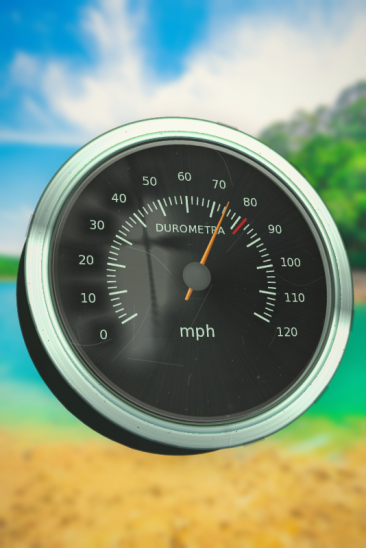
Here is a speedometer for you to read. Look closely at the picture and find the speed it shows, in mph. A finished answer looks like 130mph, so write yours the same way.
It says 74mph
